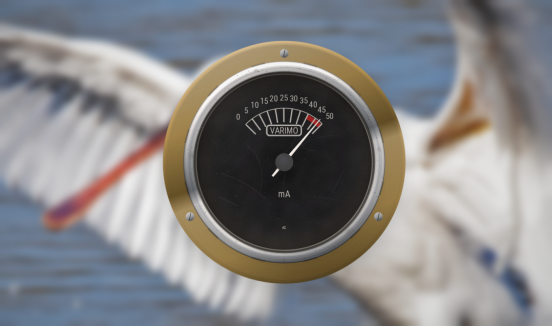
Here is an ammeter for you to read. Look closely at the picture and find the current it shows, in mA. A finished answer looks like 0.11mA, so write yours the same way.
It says 47.5mA
